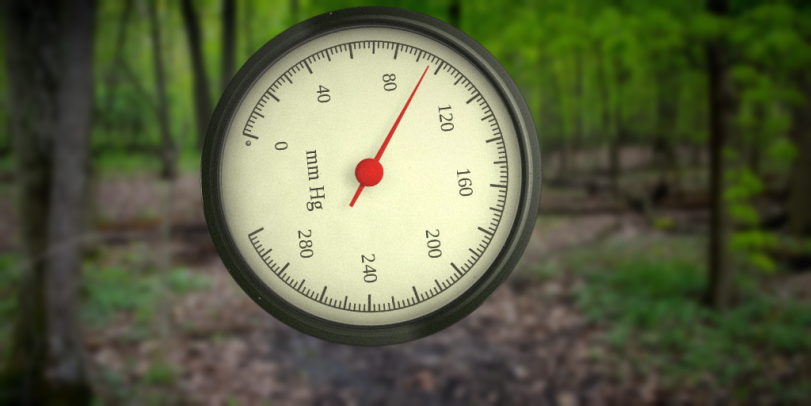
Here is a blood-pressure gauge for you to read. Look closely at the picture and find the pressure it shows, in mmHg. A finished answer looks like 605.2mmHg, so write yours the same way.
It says 96mmHg
